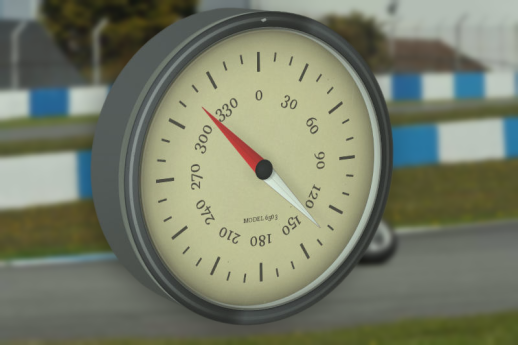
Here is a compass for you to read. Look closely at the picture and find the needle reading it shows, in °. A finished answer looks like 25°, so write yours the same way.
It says 315°
